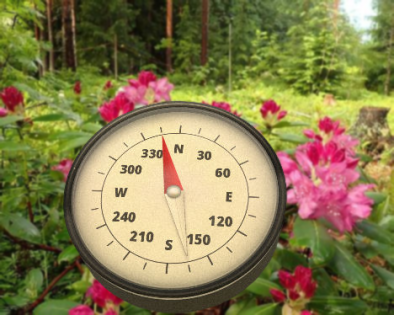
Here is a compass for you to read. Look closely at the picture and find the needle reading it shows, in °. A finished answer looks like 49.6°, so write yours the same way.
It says 345°
